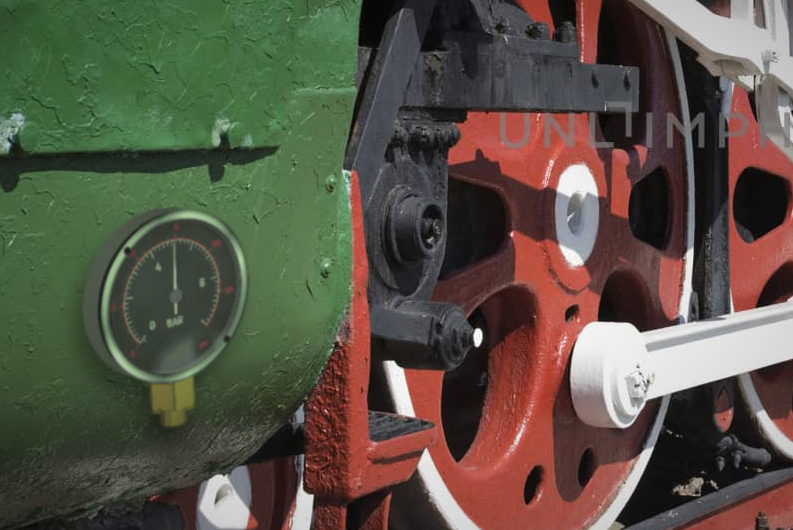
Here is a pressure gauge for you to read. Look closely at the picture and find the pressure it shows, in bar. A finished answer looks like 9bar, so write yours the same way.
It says 5bar
